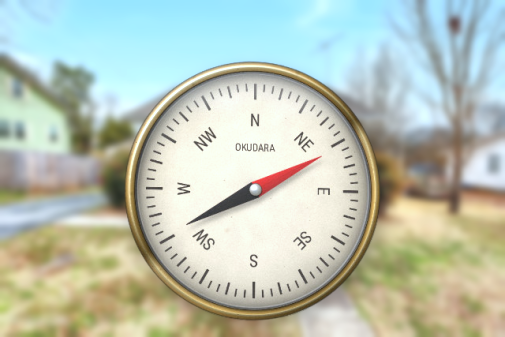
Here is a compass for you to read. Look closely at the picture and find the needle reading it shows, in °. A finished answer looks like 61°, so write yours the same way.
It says 62.5°
